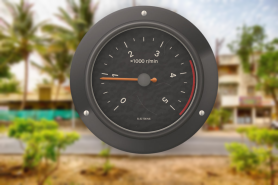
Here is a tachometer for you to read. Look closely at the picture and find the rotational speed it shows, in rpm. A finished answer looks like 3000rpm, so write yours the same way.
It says 875rpm
